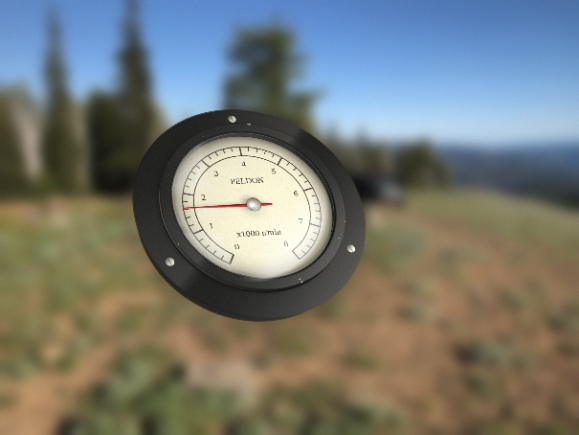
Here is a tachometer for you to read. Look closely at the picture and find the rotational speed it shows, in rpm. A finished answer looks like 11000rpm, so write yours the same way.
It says 1600rpm
